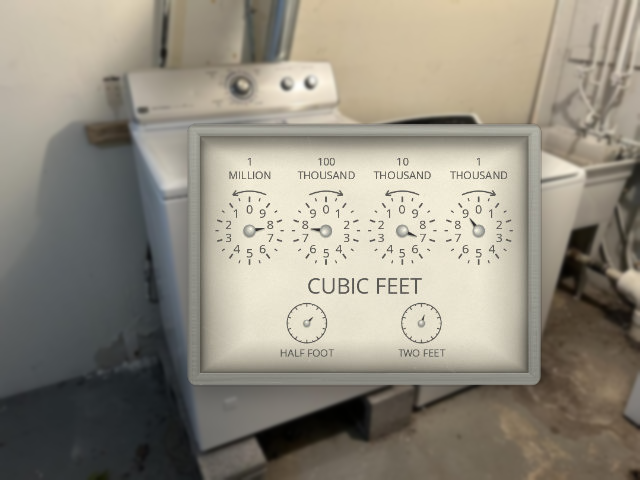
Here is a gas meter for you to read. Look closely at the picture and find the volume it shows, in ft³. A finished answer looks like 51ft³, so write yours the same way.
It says 776900ft³
